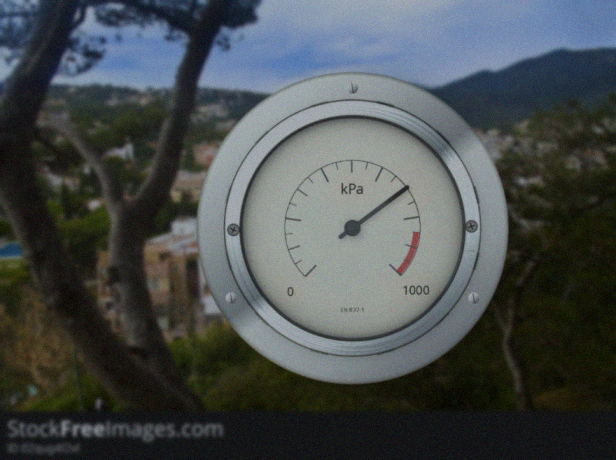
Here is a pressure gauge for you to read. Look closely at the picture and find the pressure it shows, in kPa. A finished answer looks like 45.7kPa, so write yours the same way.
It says 700kPa
